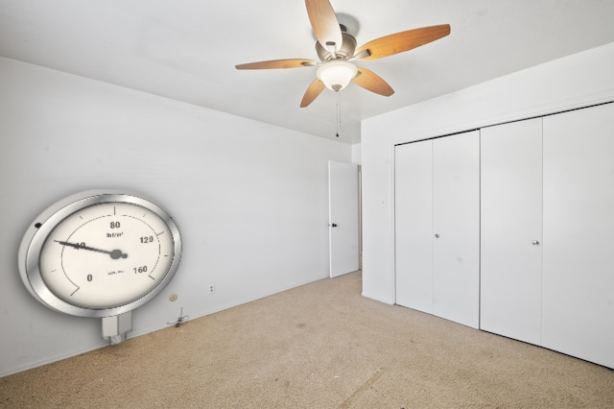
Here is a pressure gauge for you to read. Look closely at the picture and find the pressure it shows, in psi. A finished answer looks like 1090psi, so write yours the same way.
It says 40psi
